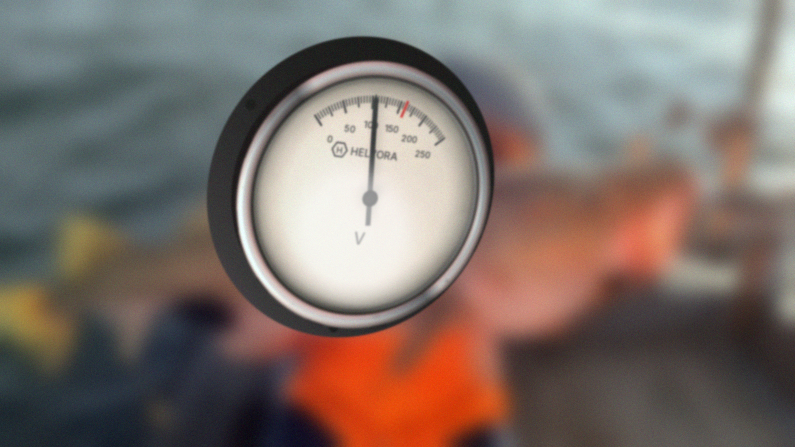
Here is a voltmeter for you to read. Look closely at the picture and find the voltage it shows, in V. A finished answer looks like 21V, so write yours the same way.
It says 100V
